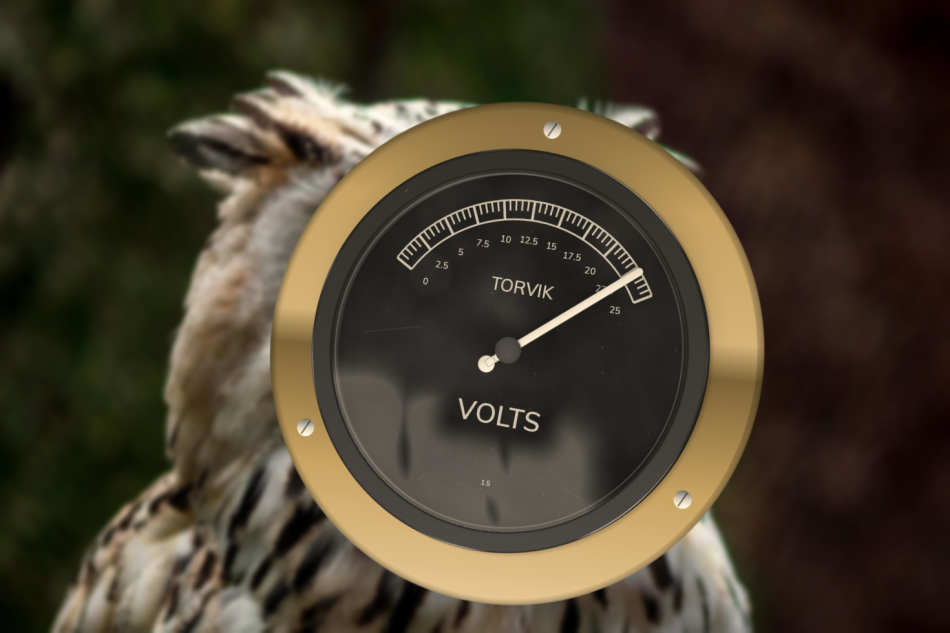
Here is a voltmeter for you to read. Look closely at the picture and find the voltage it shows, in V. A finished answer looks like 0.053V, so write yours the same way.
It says 23V
